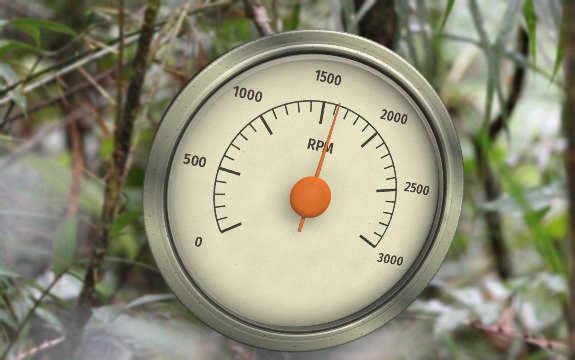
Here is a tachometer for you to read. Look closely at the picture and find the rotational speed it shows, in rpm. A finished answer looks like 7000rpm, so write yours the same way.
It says 1600rpm
